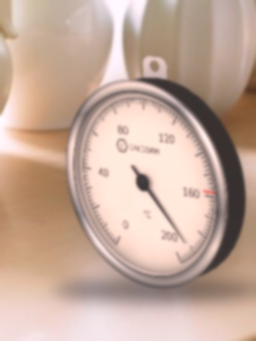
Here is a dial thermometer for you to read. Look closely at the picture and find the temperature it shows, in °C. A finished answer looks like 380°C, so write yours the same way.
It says 190°C
